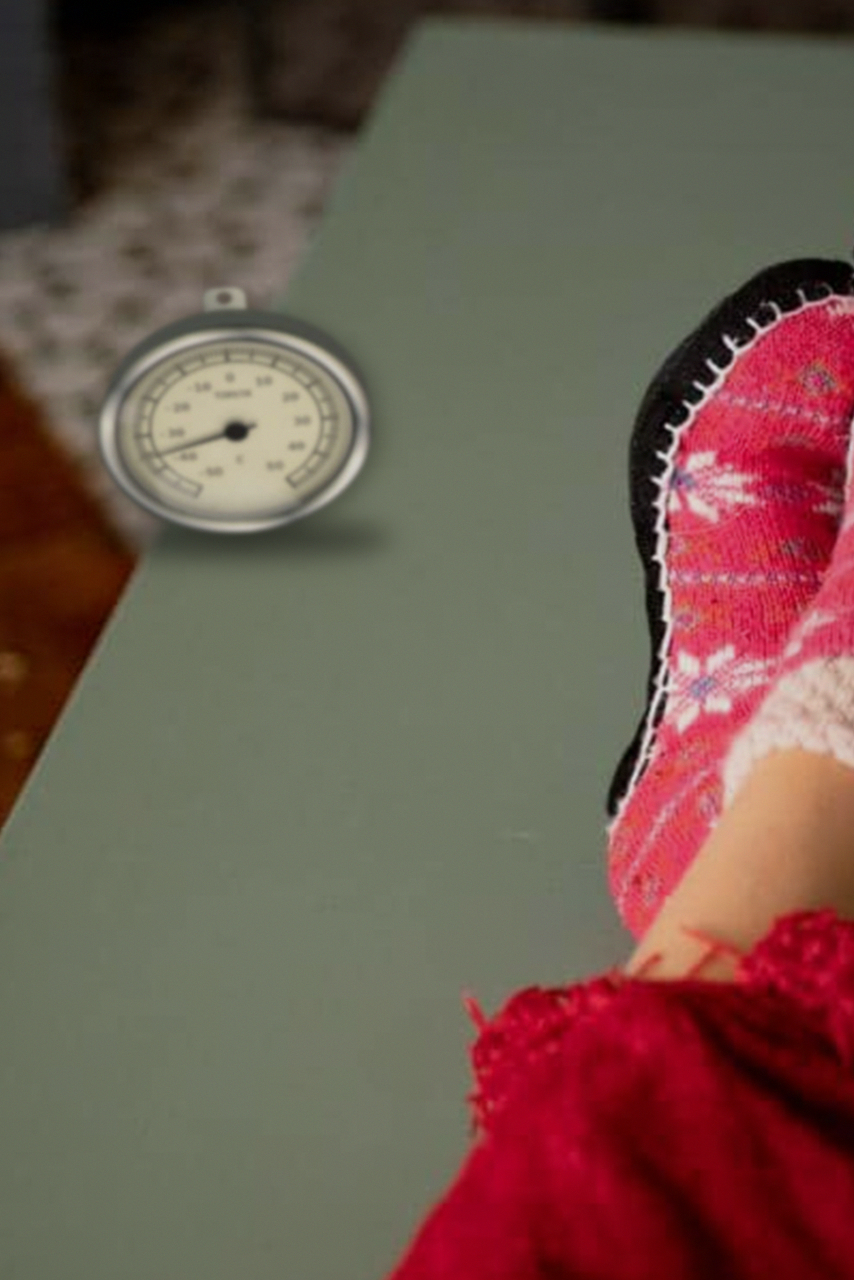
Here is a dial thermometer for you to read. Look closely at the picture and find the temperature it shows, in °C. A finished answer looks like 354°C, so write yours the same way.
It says -35°C
